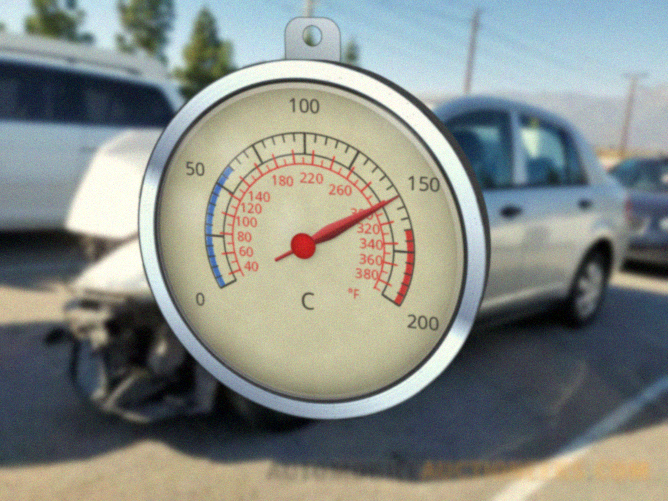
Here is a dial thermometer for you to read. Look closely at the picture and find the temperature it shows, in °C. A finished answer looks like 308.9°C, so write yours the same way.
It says 150°C
